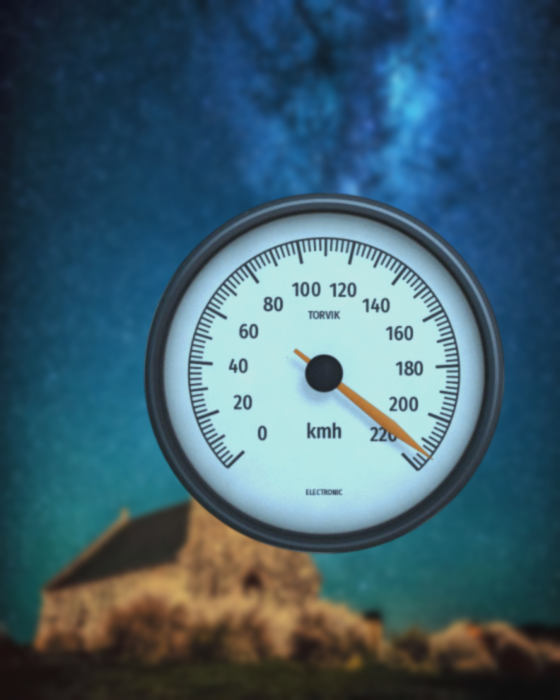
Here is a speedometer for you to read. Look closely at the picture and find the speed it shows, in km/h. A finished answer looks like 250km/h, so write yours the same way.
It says 214km/h
